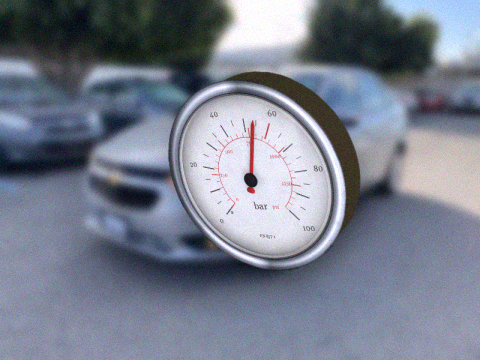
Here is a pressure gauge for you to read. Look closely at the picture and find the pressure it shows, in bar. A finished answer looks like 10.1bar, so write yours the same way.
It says 55bar
